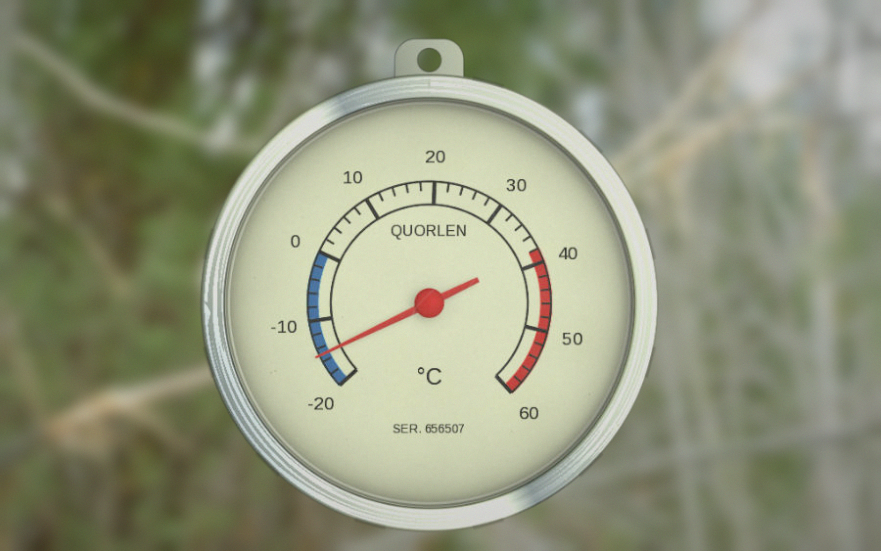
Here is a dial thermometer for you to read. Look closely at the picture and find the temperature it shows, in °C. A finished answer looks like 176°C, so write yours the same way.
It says -15°C
